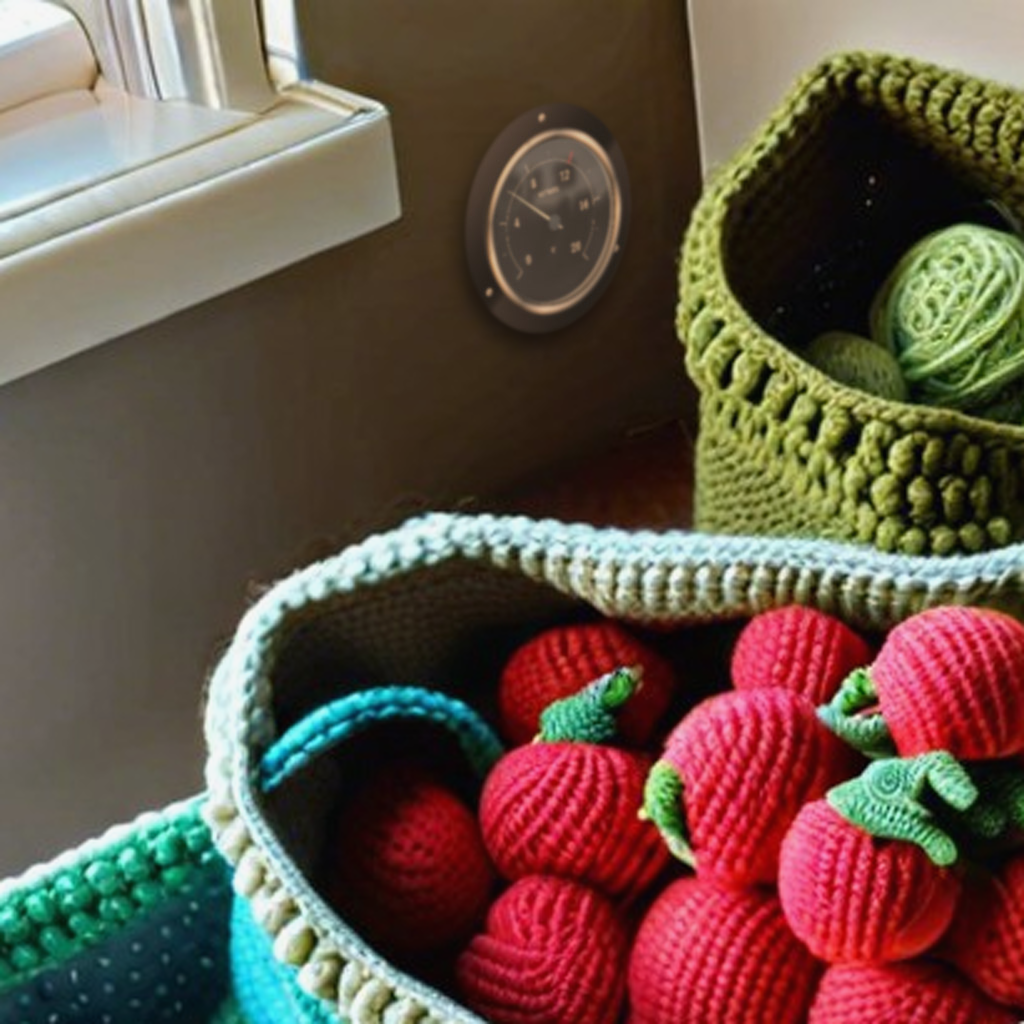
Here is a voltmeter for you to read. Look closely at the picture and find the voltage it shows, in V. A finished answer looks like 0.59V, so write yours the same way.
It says 6V
